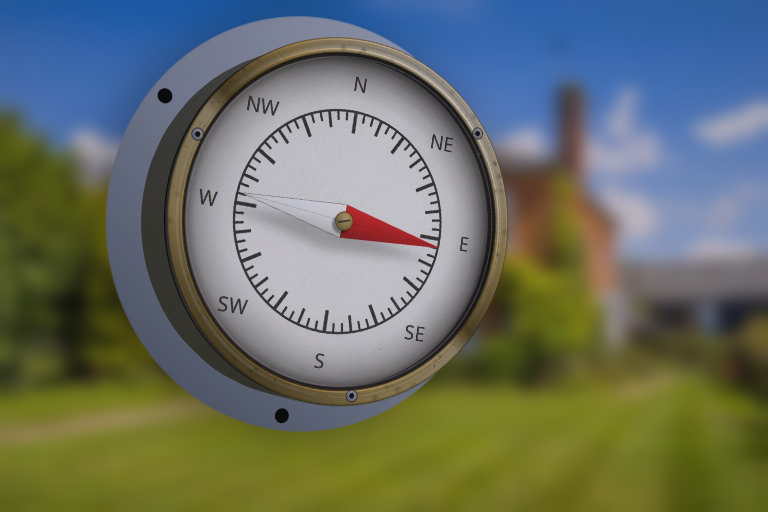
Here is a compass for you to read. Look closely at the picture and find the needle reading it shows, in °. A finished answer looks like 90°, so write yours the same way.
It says 95°
